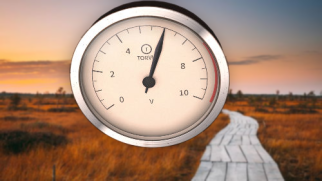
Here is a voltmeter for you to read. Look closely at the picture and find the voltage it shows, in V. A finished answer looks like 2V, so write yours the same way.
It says 6V
